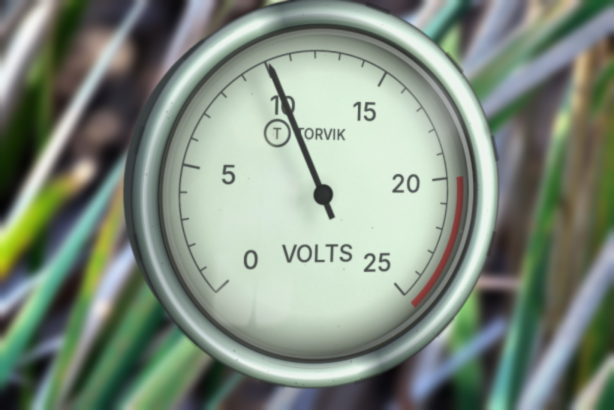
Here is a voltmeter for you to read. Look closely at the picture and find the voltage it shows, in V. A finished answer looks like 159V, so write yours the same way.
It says 10V
